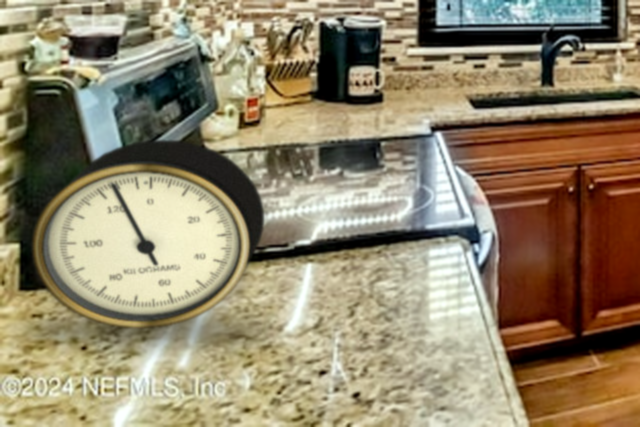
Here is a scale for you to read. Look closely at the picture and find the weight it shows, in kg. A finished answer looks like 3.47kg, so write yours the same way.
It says 125kg
